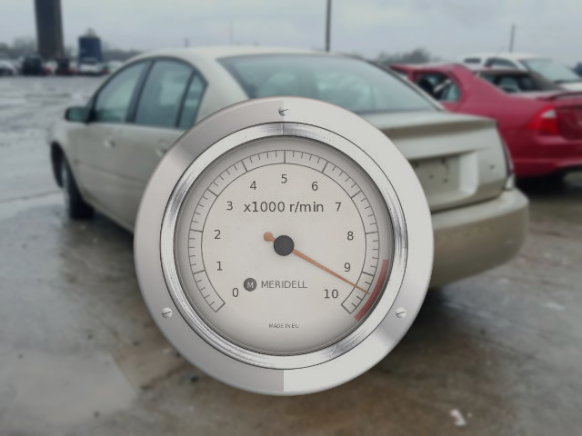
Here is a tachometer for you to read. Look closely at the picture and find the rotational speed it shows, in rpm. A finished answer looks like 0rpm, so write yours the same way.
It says 9400rpm
